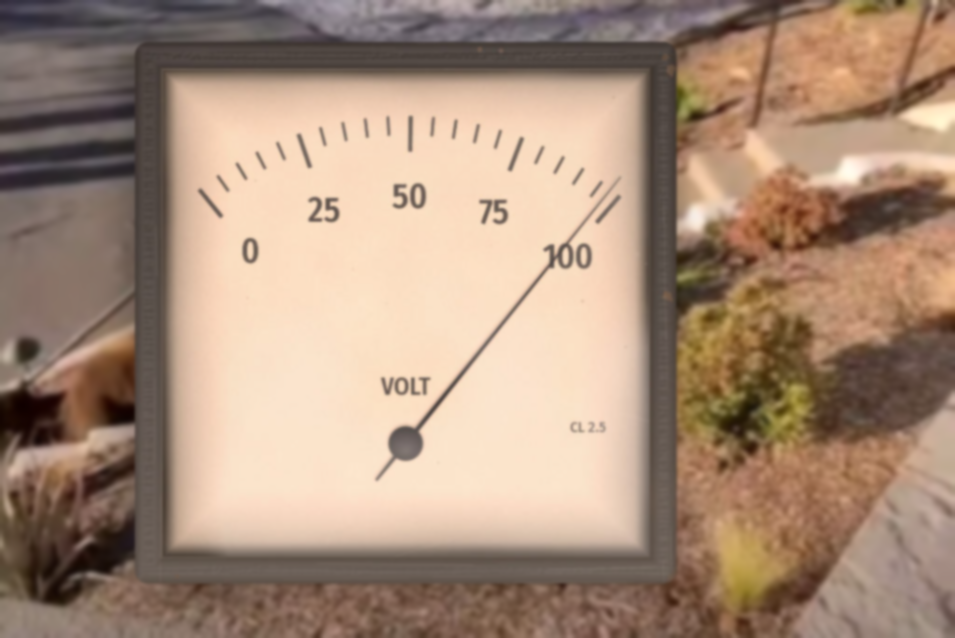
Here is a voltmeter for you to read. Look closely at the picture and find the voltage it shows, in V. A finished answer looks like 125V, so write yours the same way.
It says 97.5V
